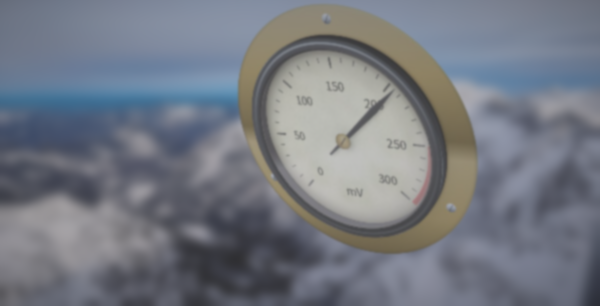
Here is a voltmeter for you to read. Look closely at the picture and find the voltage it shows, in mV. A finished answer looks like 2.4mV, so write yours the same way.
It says 205mV
